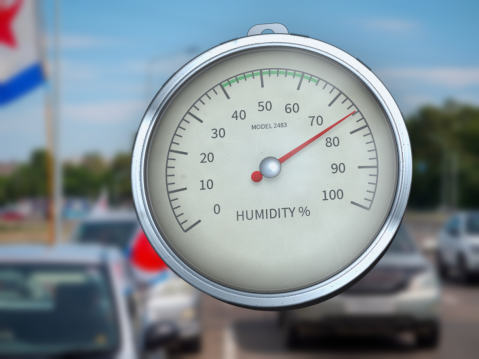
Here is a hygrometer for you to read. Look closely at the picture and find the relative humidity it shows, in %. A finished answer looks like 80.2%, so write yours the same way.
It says 76%
